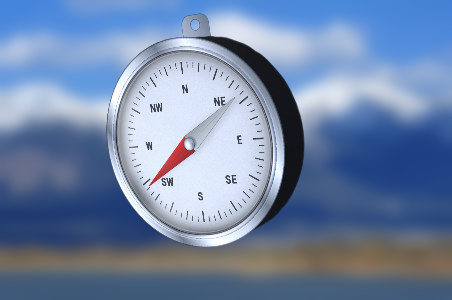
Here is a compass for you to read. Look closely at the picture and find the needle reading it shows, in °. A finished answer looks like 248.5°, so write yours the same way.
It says 235°
